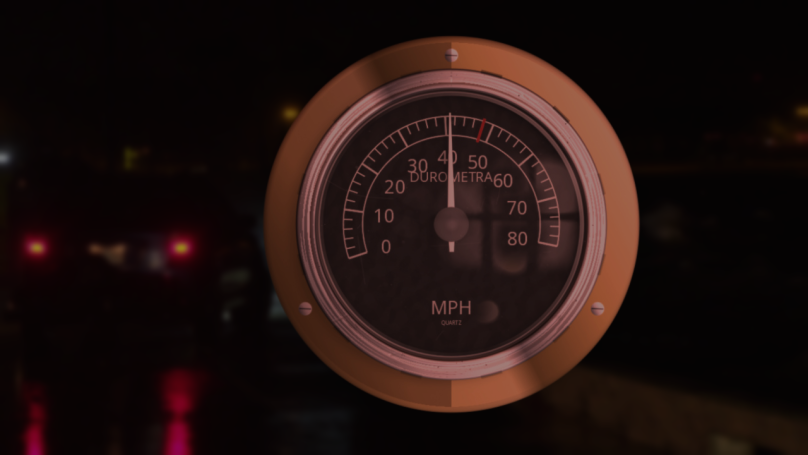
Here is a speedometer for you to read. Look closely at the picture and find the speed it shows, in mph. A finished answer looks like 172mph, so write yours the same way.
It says 41mph
